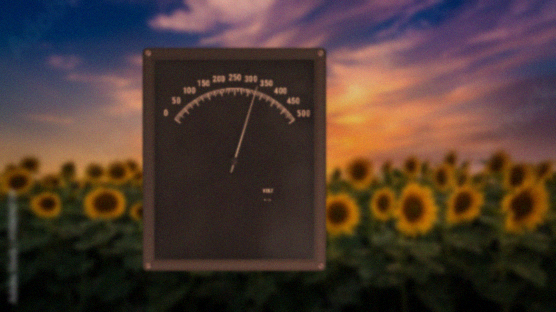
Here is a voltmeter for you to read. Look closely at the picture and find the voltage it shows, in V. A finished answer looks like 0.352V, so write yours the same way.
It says 325V
